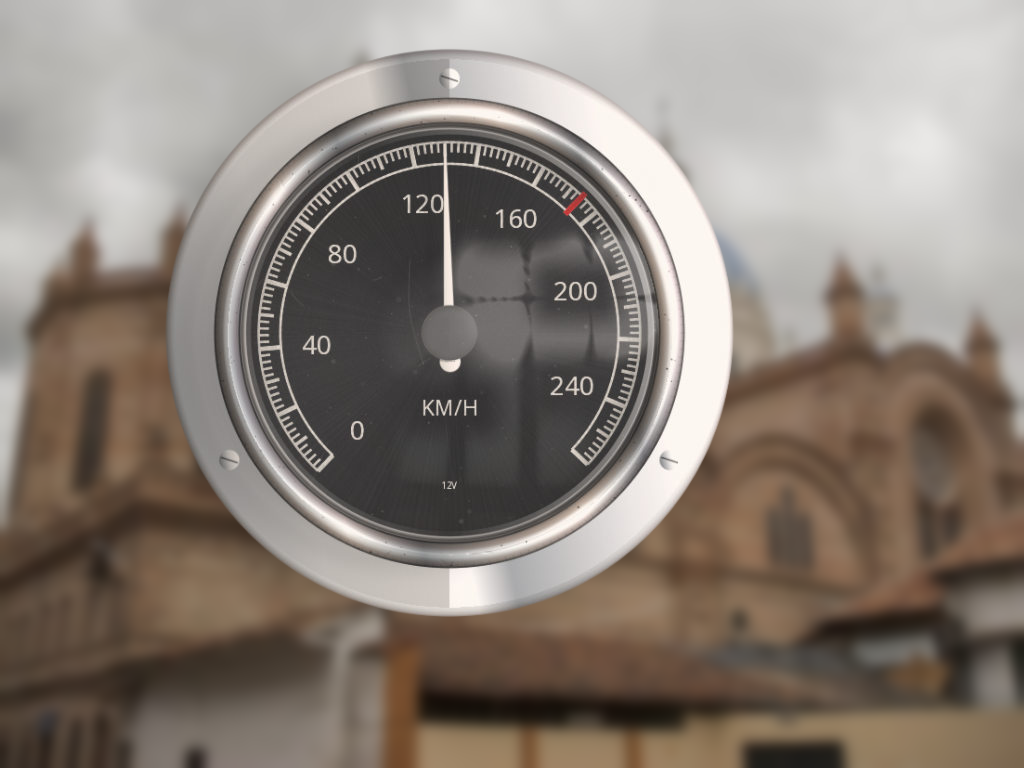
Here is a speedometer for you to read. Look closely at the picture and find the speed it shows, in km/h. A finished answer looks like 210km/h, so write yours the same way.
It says 130km/h
